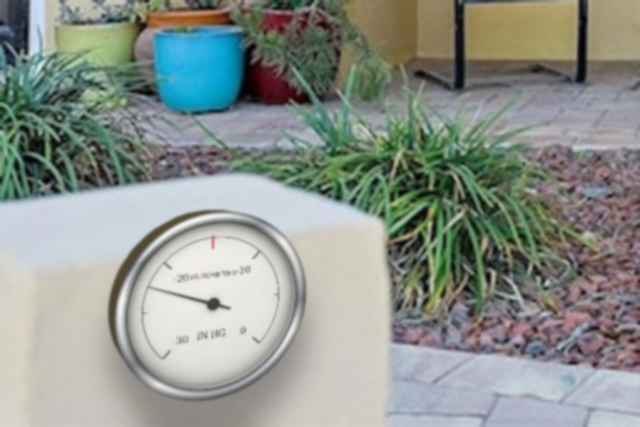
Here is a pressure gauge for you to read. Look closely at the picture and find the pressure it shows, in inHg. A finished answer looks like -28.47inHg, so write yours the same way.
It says -22.5inHg
